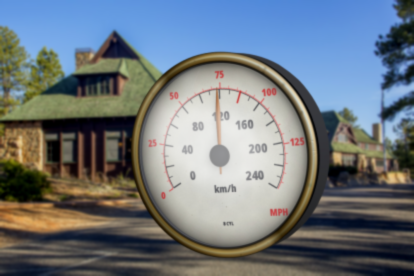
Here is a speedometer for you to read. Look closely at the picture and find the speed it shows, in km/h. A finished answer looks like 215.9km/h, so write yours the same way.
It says 120km/h
